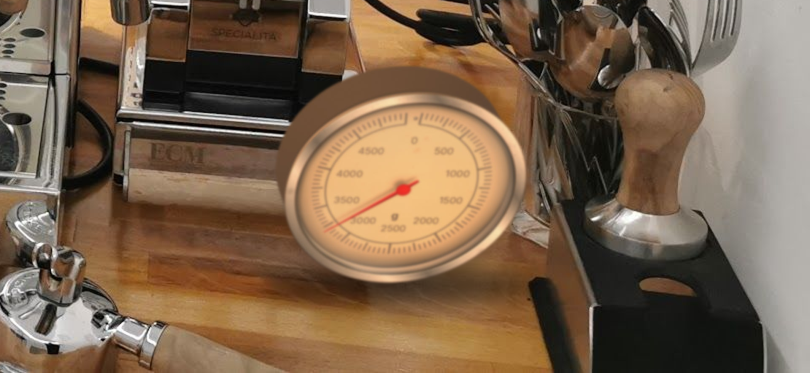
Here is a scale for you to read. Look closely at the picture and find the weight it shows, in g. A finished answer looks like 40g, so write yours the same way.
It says 3250g
